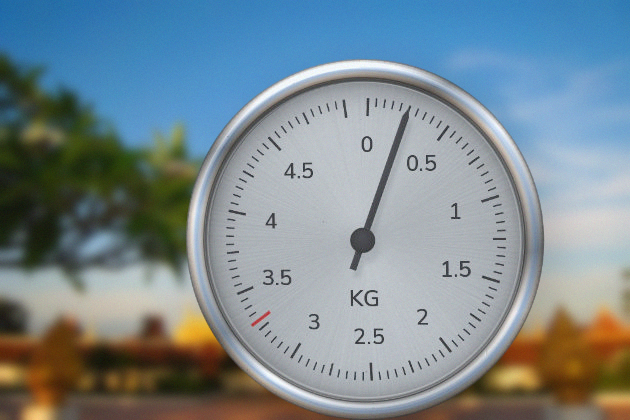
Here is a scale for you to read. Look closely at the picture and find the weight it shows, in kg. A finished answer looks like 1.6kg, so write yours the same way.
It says 0.25kg
